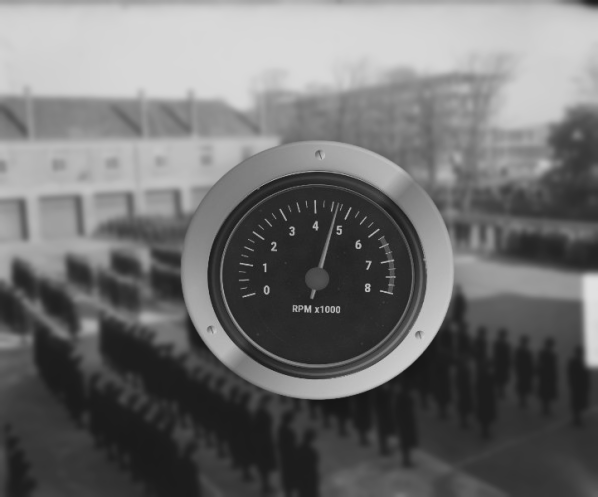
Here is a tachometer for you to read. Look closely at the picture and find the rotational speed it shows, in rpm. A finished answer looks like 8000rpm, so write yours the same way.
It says 4625rpm
